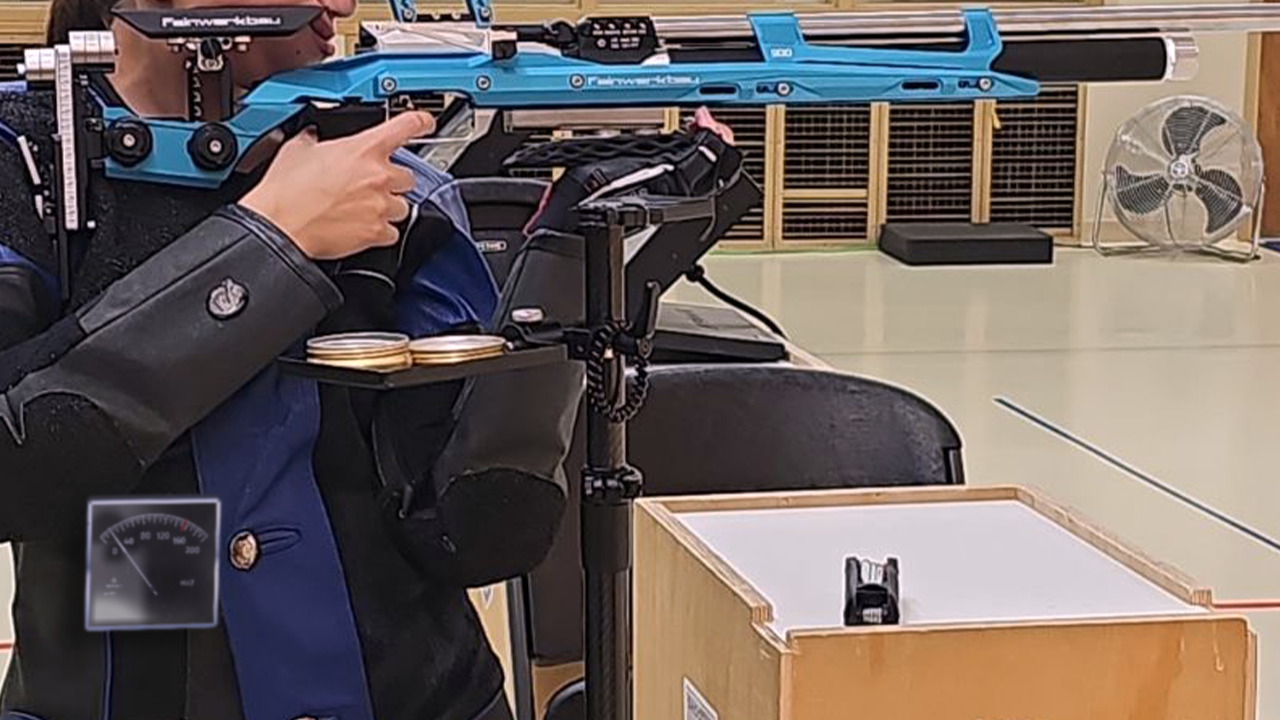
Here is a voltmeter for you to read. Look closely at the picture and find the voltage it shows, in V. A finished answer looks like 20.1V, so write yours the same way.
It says 20V
